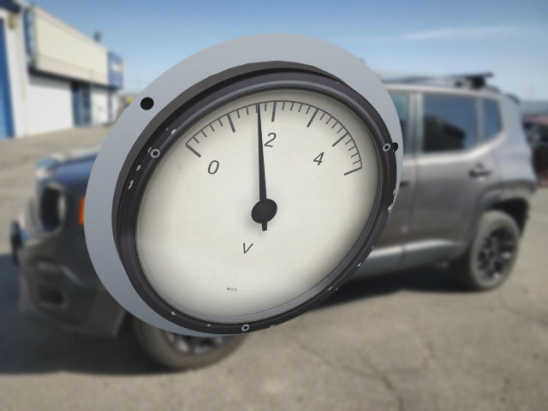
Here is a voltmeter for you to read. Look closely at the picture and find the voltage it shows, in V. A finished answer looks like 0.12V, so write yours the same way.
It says 1.6V
